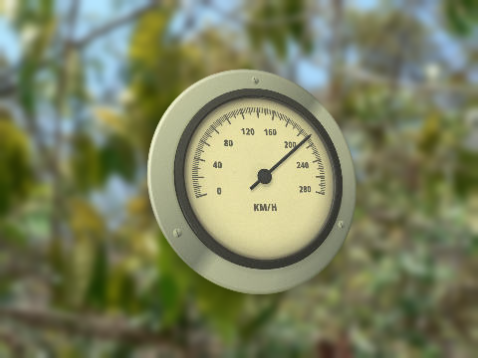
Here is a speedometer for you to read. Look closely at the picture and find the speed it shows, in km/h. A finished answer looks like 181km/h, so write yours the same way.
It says 210km/h
